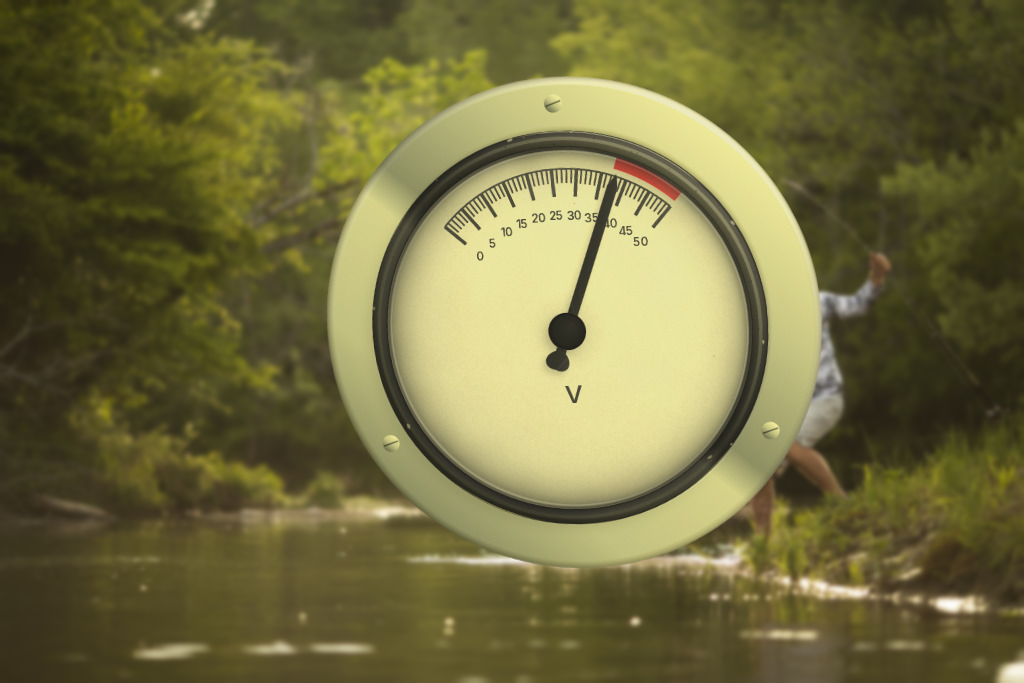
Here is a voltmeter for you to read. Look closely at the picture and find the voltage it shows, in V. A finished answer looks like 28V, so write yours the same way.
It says 38V
